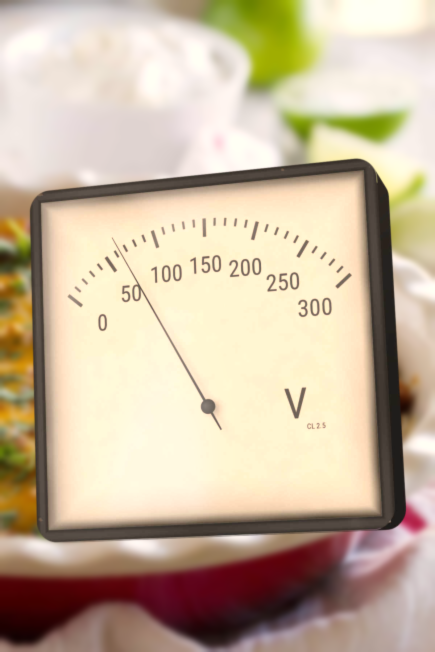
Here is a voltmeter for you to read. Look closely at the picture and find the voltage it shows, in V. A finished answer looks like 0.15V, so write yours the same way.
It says 65V
